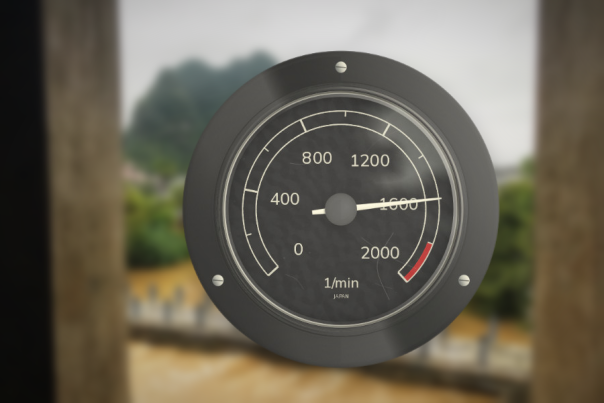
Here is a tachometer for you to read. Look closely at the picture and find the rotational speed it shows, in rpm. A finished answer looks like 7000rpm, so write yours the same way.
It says 1600rpm
